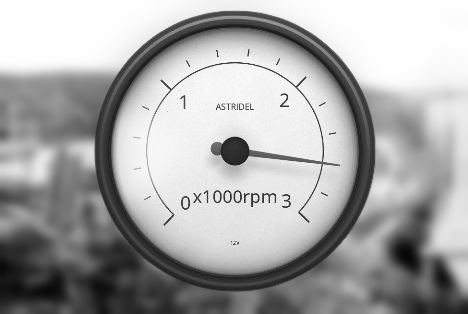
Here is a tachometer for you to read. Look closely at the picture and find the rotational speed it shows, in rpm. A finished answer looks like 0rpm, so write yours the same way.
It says 2600rpm
